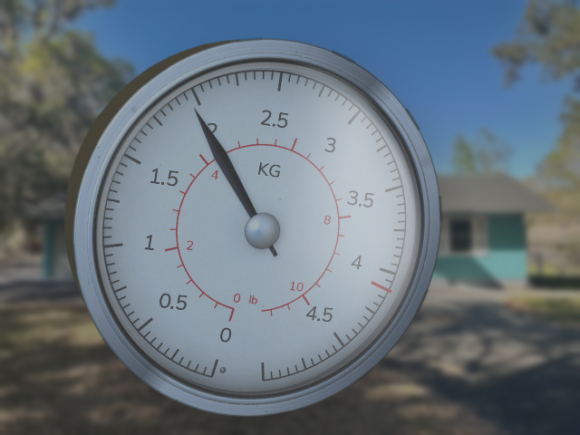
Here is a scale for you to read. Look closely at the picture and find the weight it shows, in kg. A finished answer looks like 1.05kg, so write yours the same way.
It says 1.95kg
